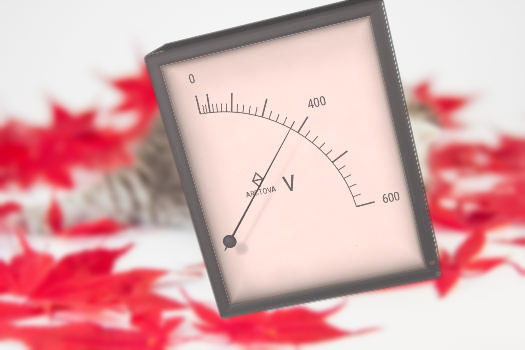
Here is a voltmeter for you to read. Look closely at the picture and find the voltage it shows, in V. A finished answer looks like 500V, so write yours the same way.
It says 380V
